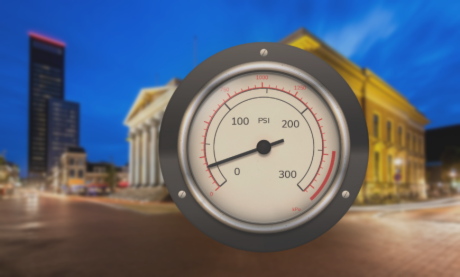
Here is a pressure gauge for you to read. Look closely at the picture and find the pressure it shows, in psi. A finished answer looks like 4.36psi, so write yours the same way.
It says 25psi
